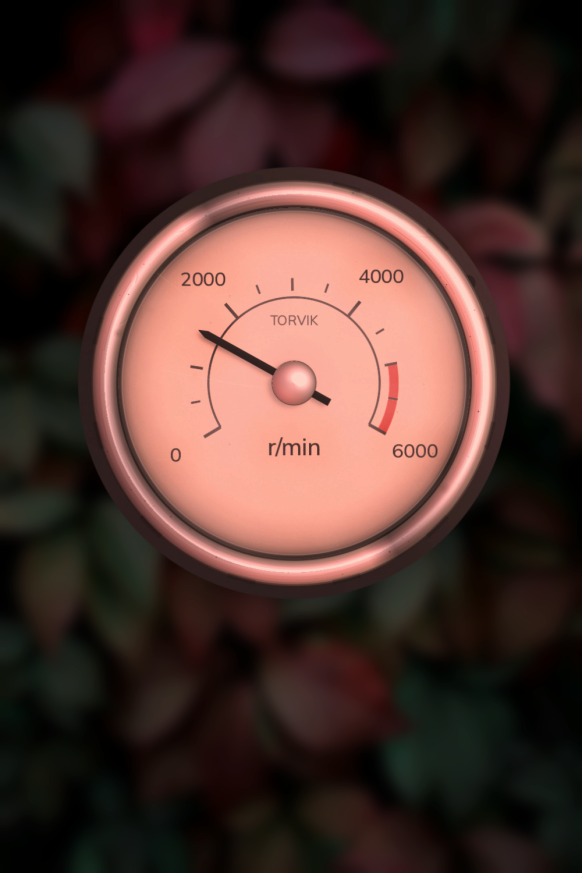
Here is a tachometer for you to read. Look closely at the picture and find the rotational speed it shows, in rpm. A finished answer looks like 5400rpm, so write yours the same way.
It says 1500rpm
